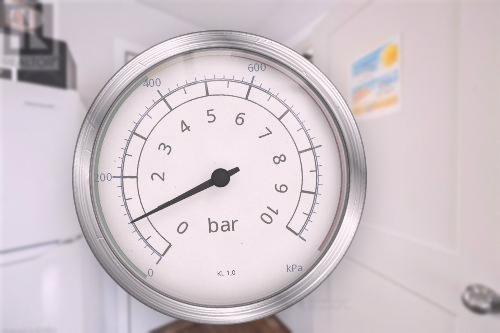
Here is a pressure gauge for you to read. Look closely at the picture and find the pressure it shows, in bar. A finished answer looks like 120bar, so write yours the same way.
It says 1bar
